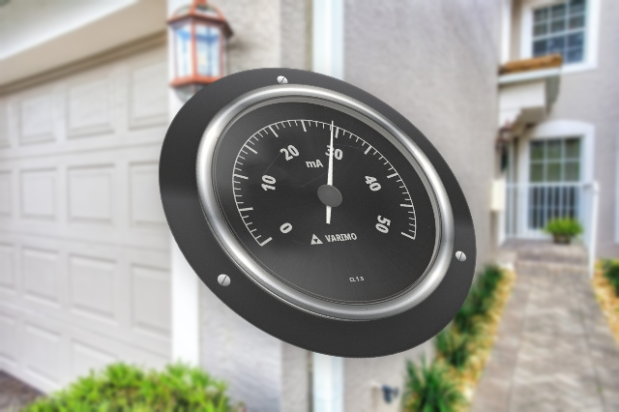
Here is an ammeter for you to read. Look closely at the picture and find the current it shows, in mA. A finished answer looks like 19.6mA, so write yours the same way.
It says 29mA
